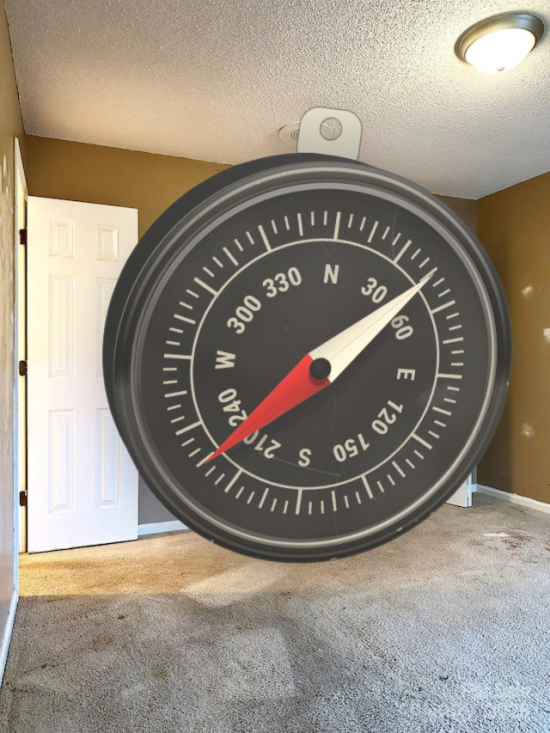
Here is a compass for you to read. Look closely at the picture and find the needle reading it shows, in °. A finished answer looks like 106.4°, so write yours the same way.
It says 225°
